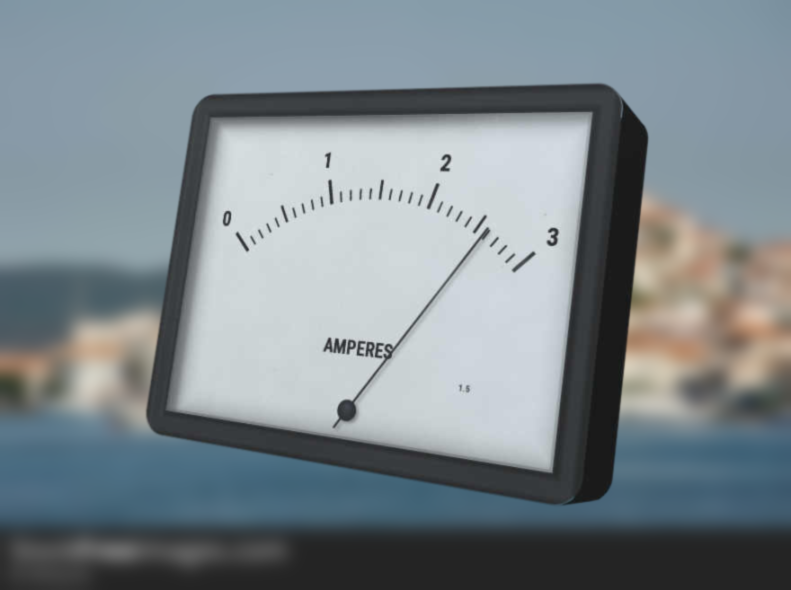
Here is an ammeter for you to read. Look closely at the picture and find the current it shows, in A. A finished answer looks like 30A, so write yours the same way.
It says 2.6A
